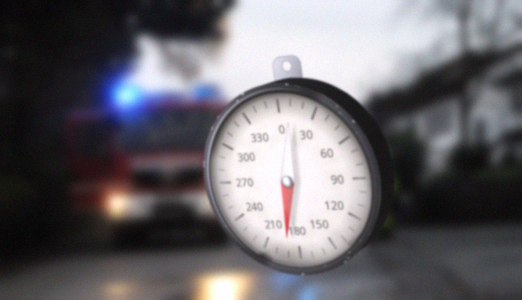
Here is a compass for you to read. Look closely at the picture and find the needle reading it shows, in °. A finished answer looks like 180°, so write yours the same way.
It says 190°
